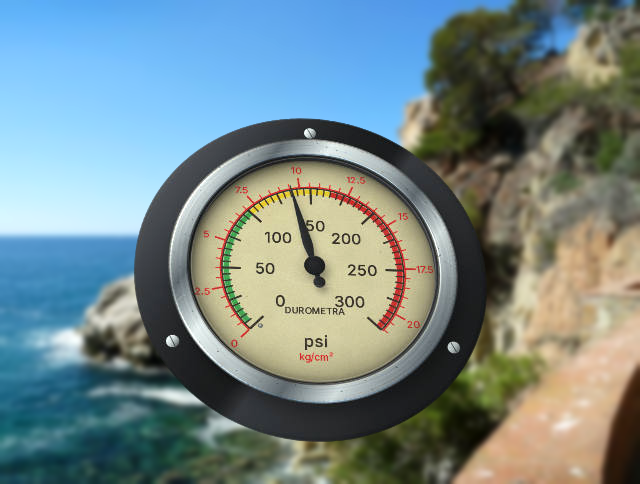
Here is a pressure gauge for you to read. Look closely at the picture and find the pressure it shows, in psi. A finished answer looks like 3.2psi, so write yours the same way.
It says 135psi
